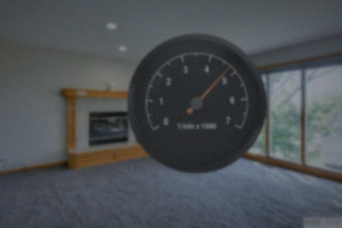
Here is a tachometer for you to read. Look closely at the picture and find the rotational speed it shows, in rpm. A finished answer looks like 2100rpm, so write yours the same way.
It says 4750rpm
